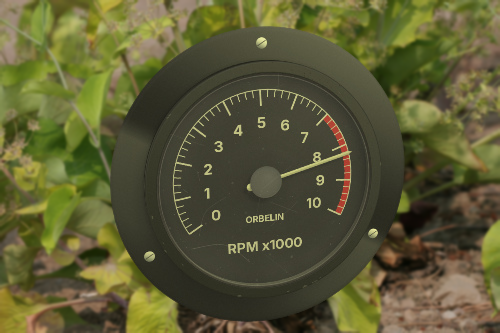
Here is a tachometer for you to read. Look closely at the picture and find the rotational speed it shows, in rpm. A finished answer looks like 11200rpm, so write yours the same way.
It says 8200rpm
